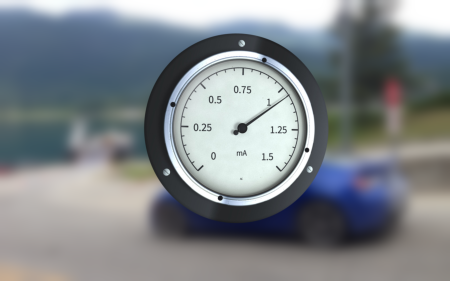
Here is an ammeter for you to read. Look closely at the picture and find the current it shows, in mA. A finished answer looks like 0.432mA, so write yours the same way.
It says 1.05mA
